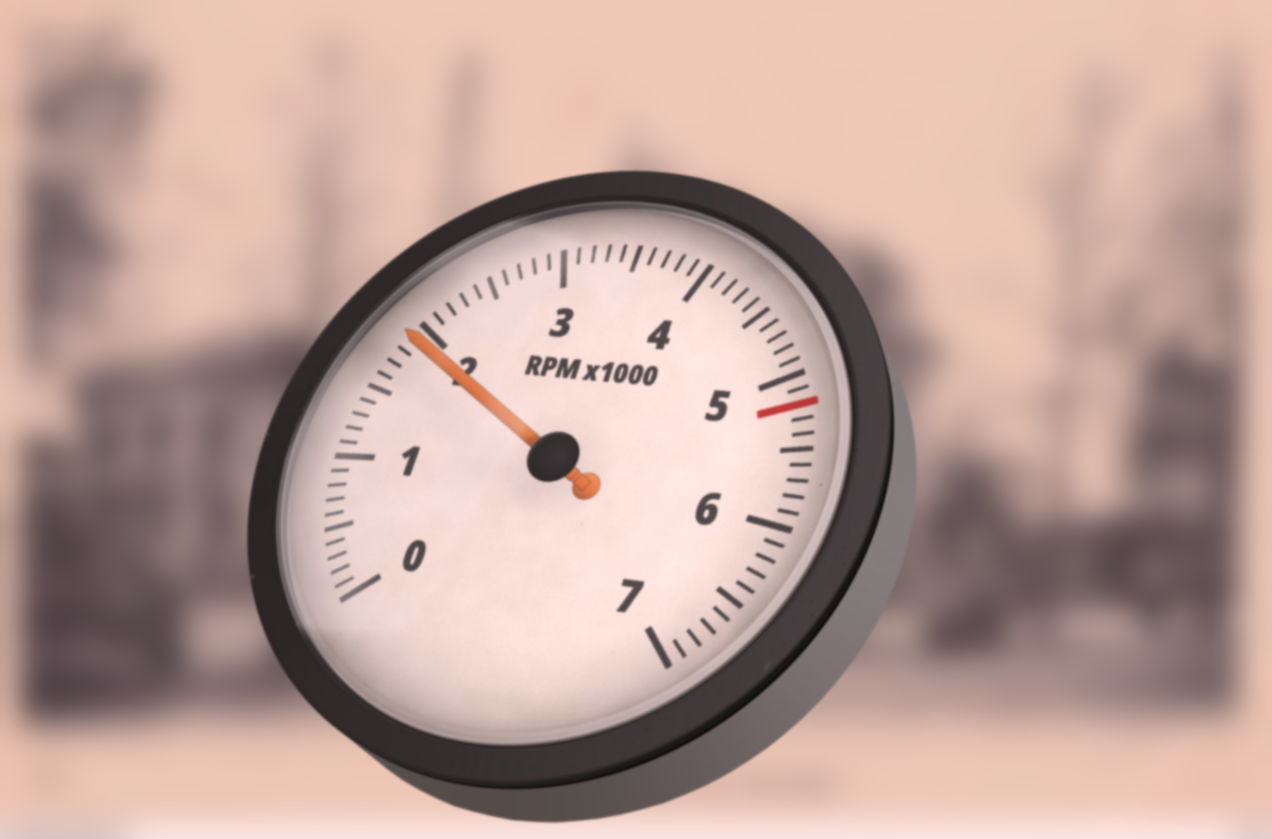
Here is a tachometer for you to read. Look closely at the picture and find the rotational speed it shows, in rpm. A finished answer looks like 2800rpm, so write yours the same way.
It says 1900rpm
